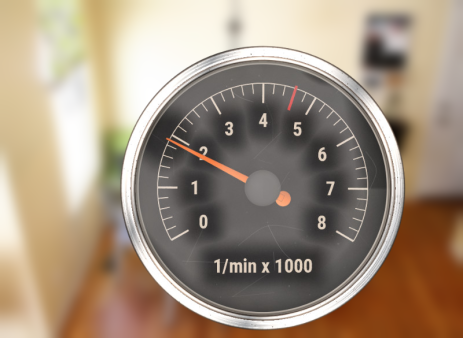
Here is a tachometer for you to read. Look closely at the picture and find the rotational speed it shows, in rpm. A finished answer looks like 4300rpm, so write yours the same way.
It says 1900rpm
